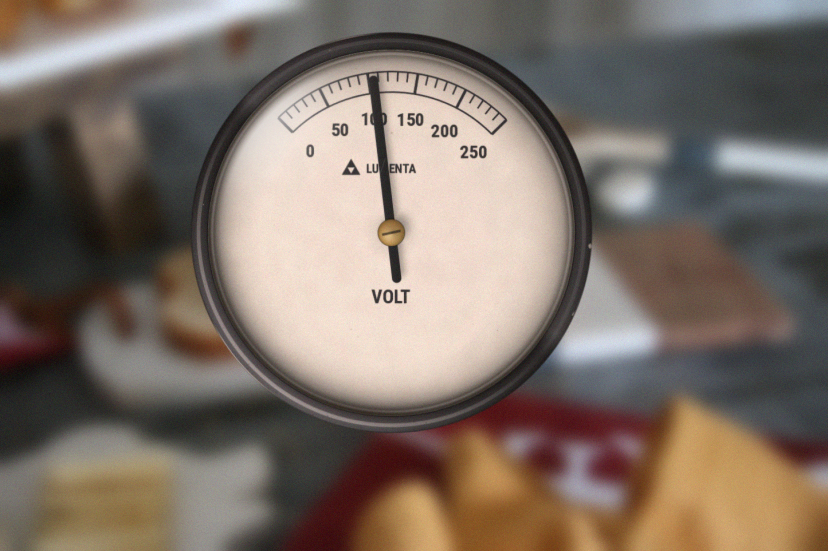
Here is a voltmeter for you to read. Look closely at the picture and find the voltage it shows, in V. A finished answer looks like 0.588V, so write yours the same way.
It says 105V
